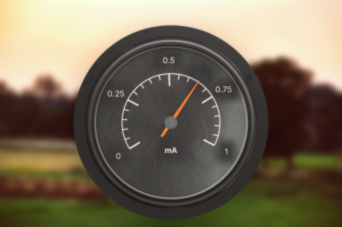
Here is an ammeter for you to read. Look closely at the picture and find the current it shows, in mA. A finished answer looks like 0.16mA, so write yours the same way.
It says 0.65mA
